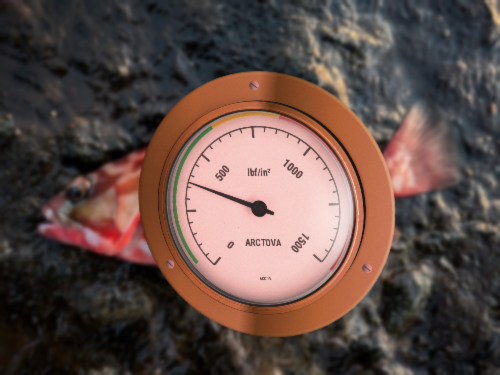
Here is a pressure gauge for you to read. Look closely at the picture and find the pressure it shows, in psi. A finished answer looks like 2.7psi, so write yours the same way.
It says 375psi
